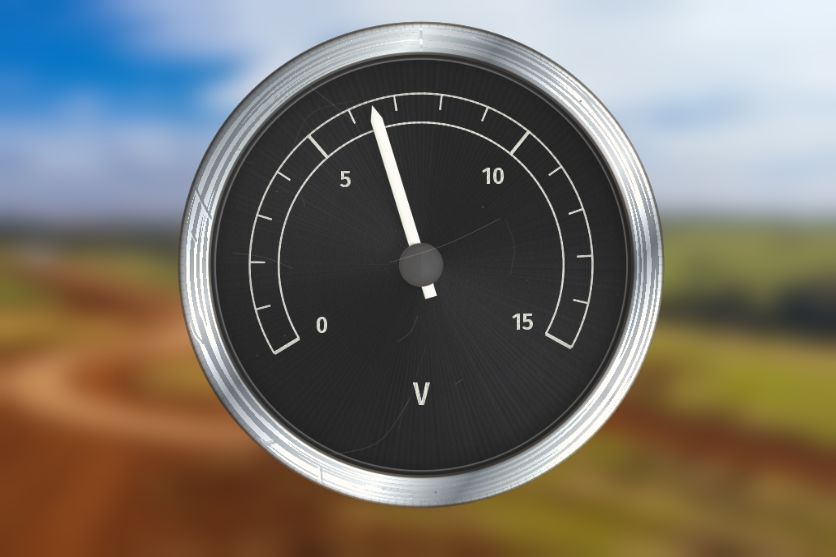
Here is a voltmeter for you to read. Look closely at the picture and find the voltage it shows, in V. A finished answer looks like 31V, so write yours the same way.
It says 6.5V
